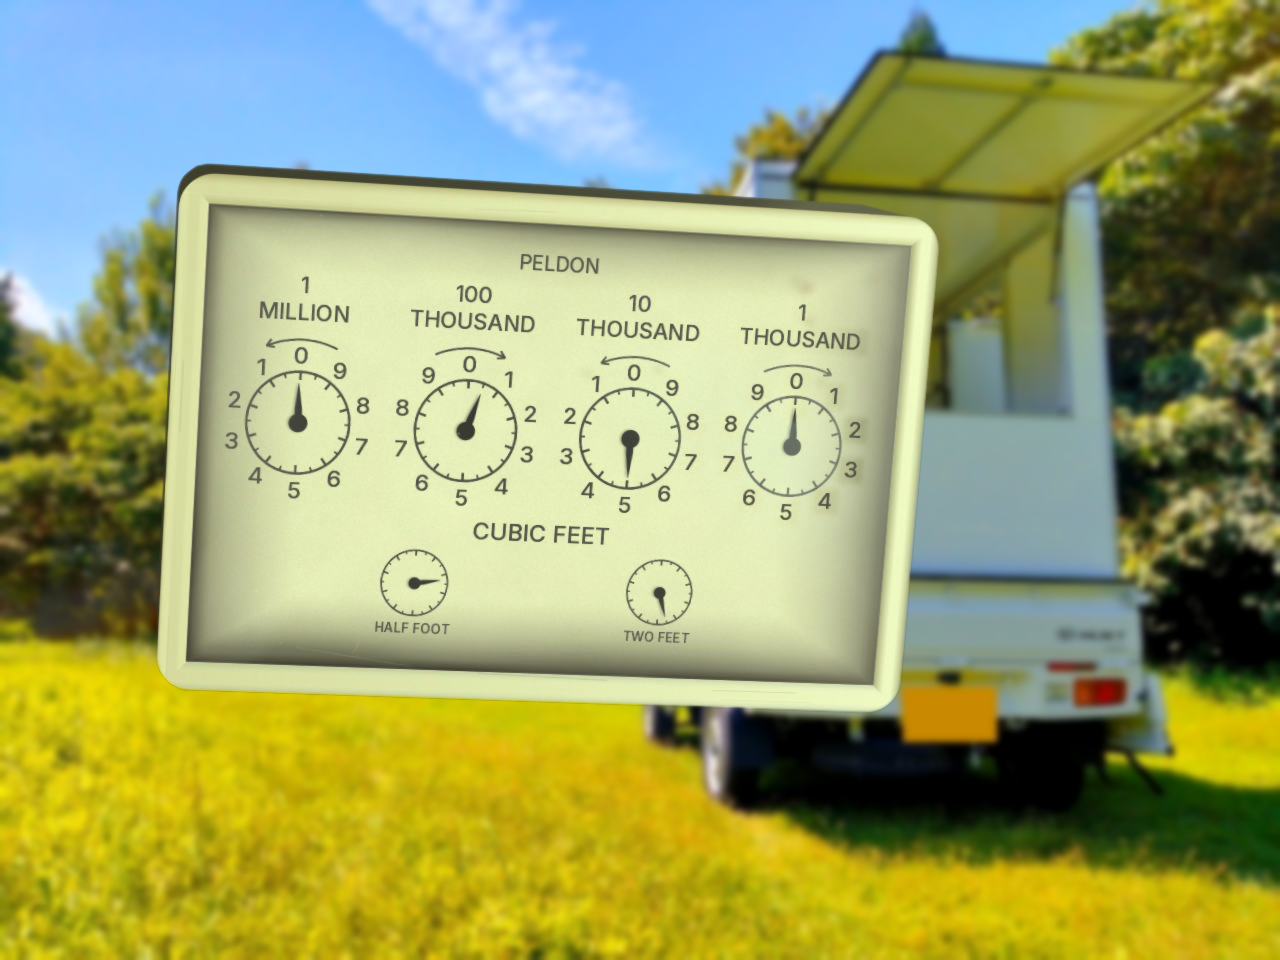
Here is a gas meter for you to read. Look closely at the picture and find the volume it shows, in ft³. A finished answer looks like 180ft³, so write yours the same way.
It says 5000ft³
